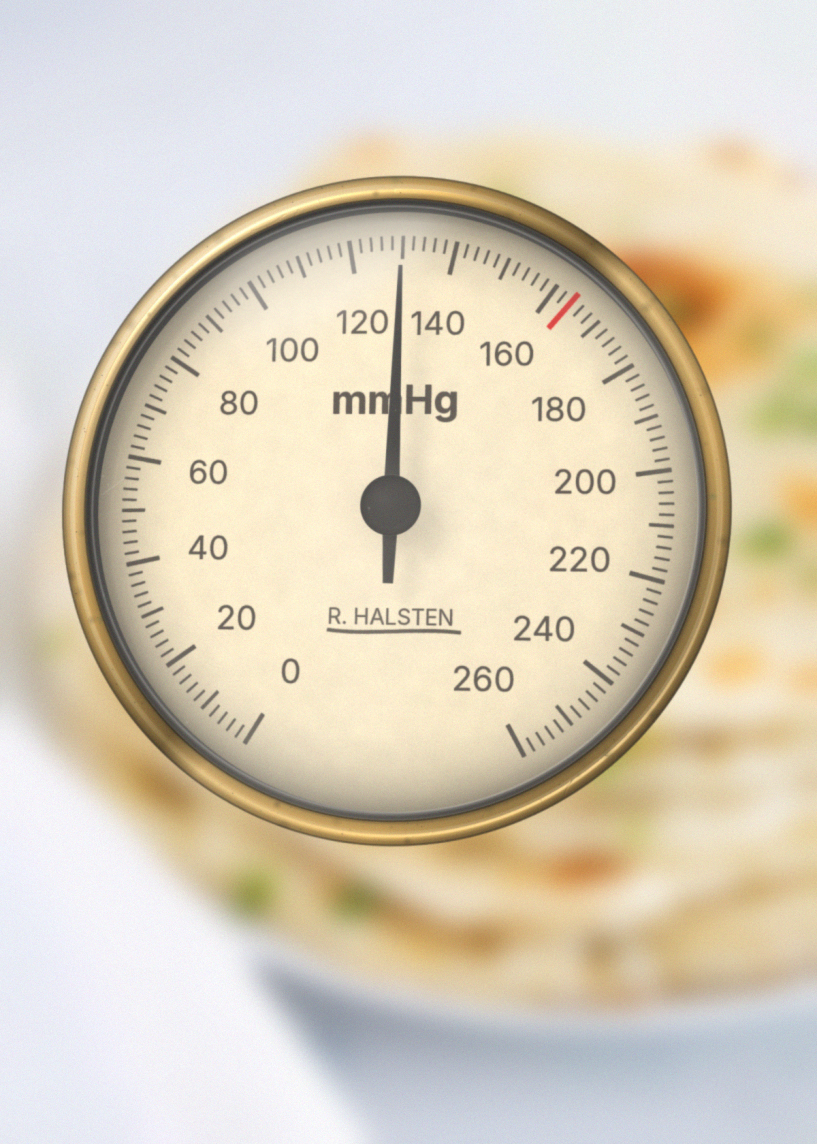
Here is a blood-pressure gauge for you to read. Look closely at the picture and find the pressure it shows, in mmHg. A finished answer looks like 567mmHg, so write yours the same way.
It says 130mmHg
